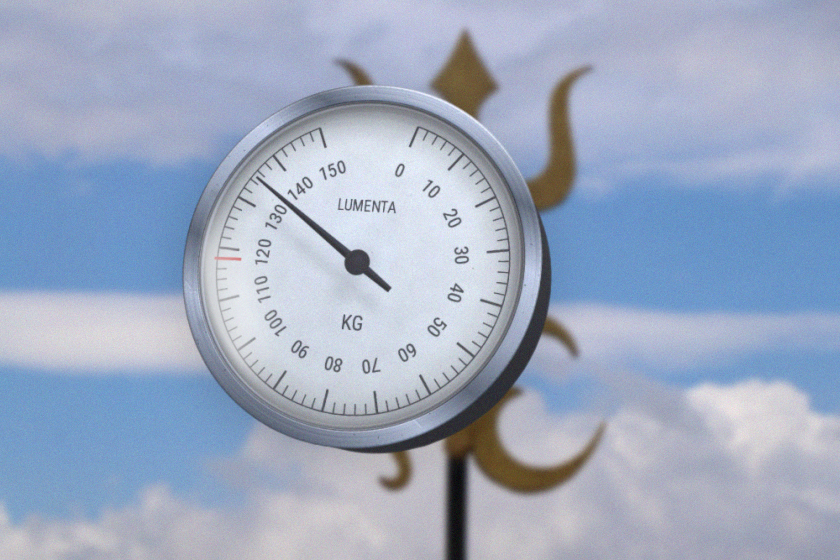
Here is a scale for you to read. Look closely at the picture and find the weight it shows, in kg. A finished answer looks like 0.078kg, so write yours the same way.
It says 135kg
